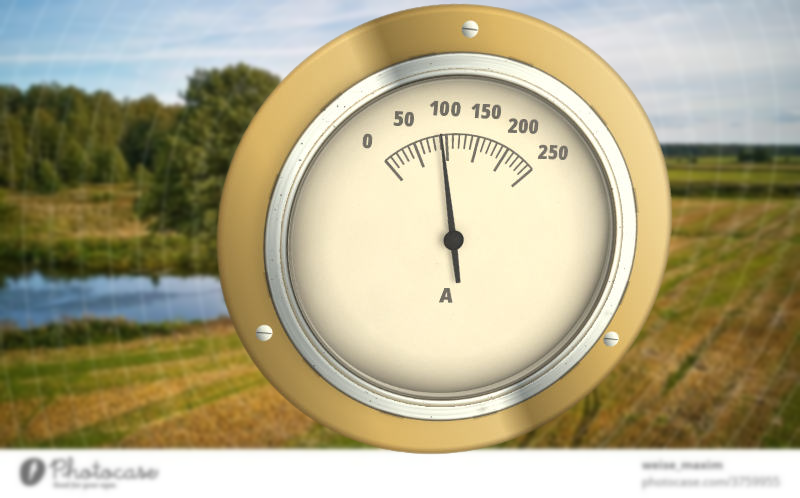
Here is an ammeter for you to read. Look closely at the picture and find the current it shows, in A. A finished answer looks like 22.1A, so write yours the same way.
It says 90A
